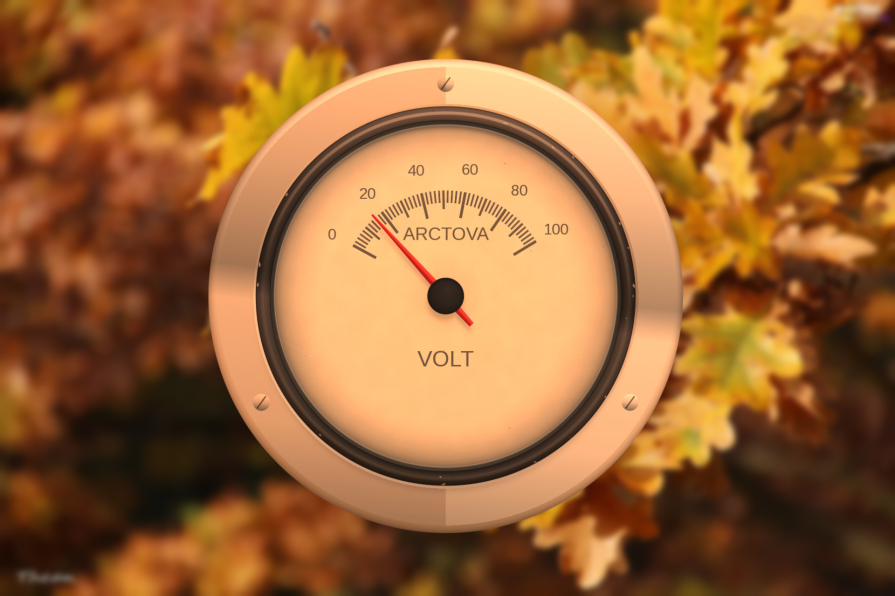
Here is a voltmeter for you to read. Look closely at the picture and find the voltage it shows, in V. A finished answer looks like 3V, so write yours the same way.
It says 16V
